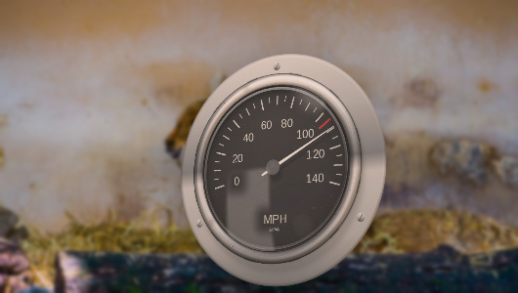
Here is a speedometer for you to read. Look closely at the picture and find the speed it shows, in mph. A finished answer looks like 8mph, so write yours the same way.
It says 110mph
